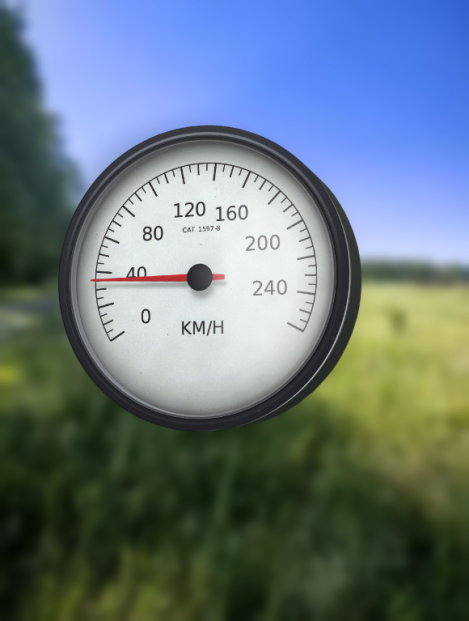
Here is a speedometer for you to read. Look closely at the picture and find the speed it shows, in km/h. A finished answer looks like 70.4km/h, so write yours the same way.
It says 35km/h
